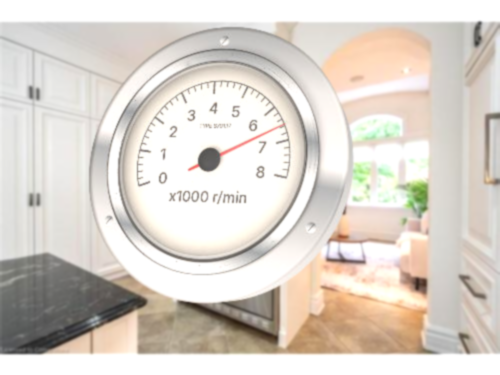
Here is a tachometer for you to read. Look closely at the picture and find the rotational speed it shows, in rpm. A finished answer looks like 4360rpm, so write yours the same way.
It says 6600rpm
